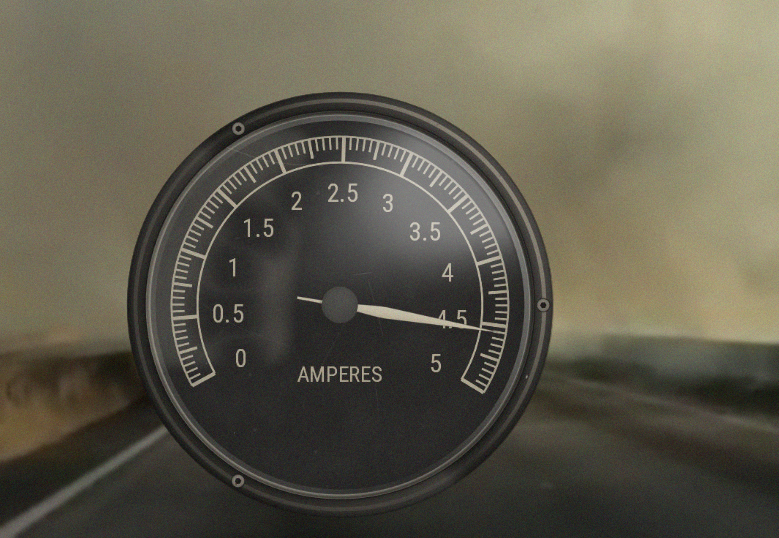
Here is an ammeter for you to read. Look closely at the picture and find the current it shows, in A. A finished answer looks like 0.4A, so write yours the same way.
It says 4.55A
